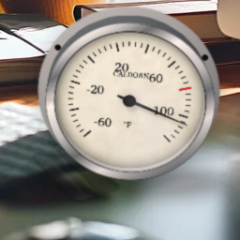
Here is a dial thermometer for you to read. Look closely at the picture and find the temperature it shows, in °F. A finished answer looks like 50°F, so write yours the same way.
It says 104°F
